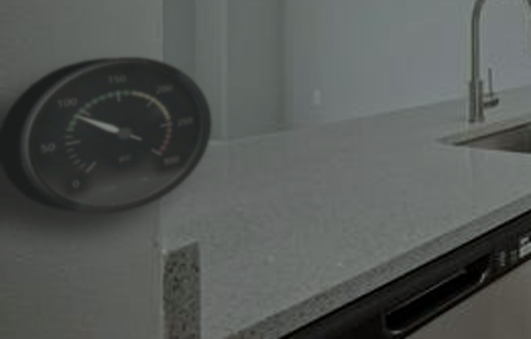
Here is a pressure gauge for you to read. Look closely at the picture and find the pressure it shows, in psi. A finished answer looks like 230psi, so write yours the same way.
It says 90psi
